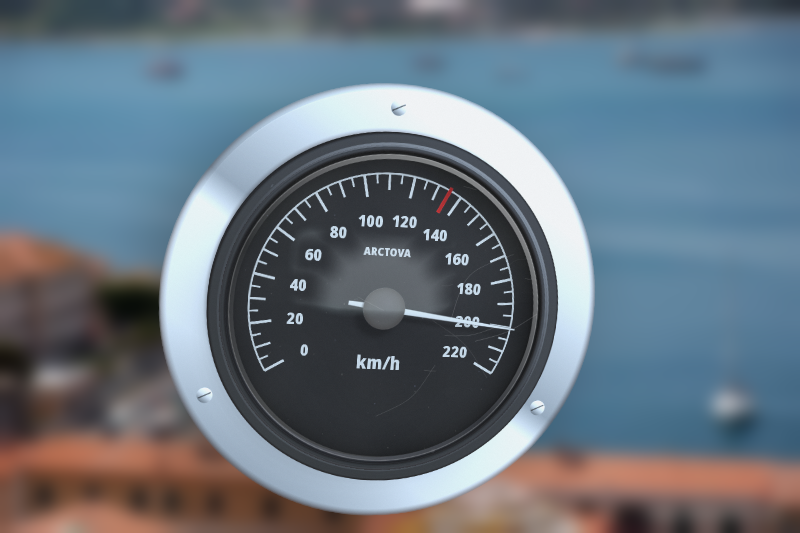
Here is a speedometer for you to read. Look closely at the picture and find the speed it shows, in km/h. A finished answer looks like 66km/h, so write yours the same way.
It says 200km/h
